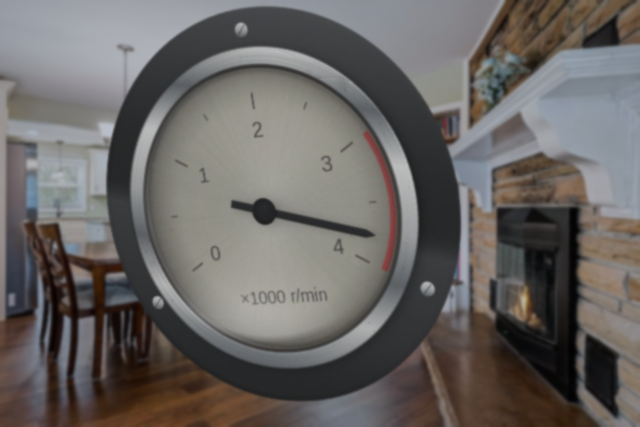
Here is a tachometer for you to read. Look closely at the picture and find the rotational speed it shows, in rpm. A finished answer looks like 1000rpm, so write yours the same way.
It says 3750rpm
